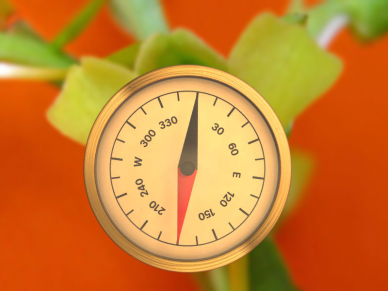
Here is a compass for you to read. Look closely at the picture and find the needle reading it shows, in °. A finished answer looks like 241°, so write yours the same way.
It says 180°
